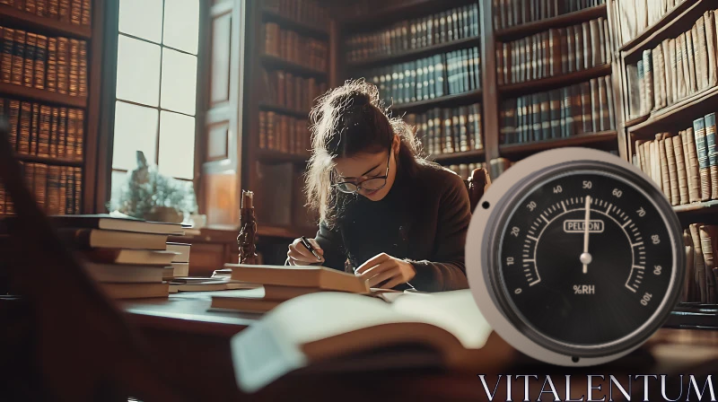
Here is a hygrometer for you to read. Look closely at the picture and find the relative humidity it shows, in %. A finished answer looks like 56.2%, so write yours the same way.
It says 50%
